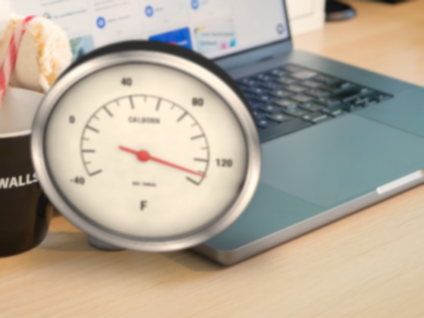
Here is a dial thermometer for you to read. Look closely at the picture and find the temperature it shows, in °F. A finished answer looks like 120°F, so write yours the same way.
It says 130°F
